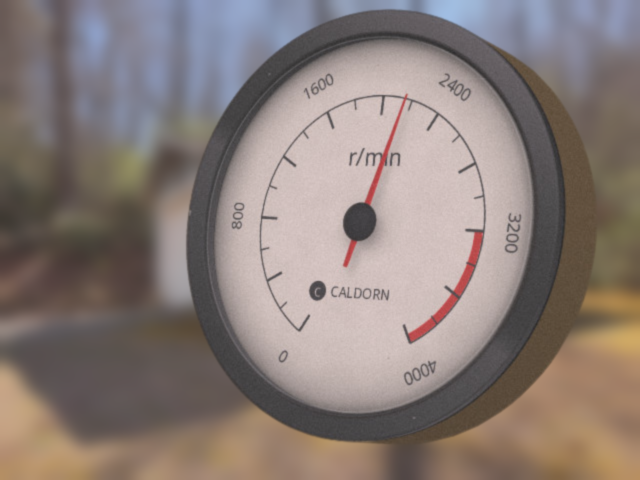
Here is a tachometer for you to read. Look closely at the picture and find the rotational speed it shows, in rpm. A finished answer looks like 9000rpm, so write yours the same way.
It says 2200rpm
